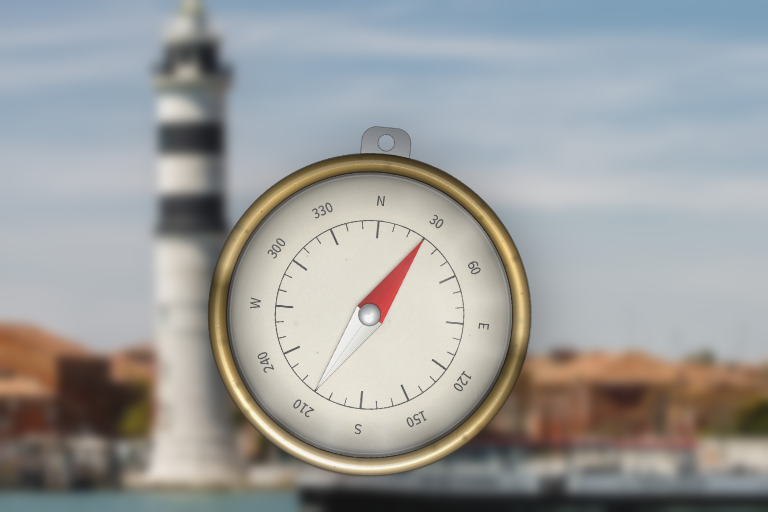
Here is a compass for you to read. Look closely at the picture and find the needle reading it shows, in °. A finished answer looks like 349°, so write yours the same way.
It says 30°
